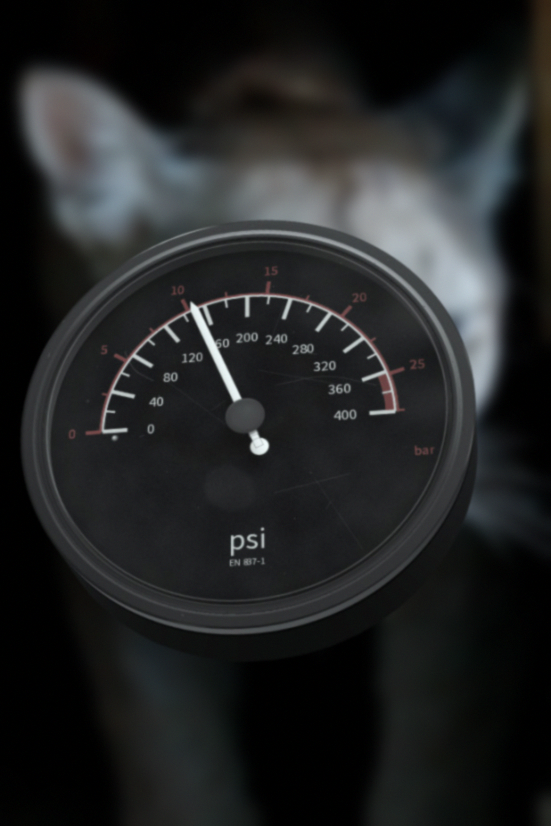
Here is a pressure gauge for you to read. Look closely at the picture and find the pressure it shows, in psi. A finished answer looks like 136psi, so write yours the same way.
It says 150psi
